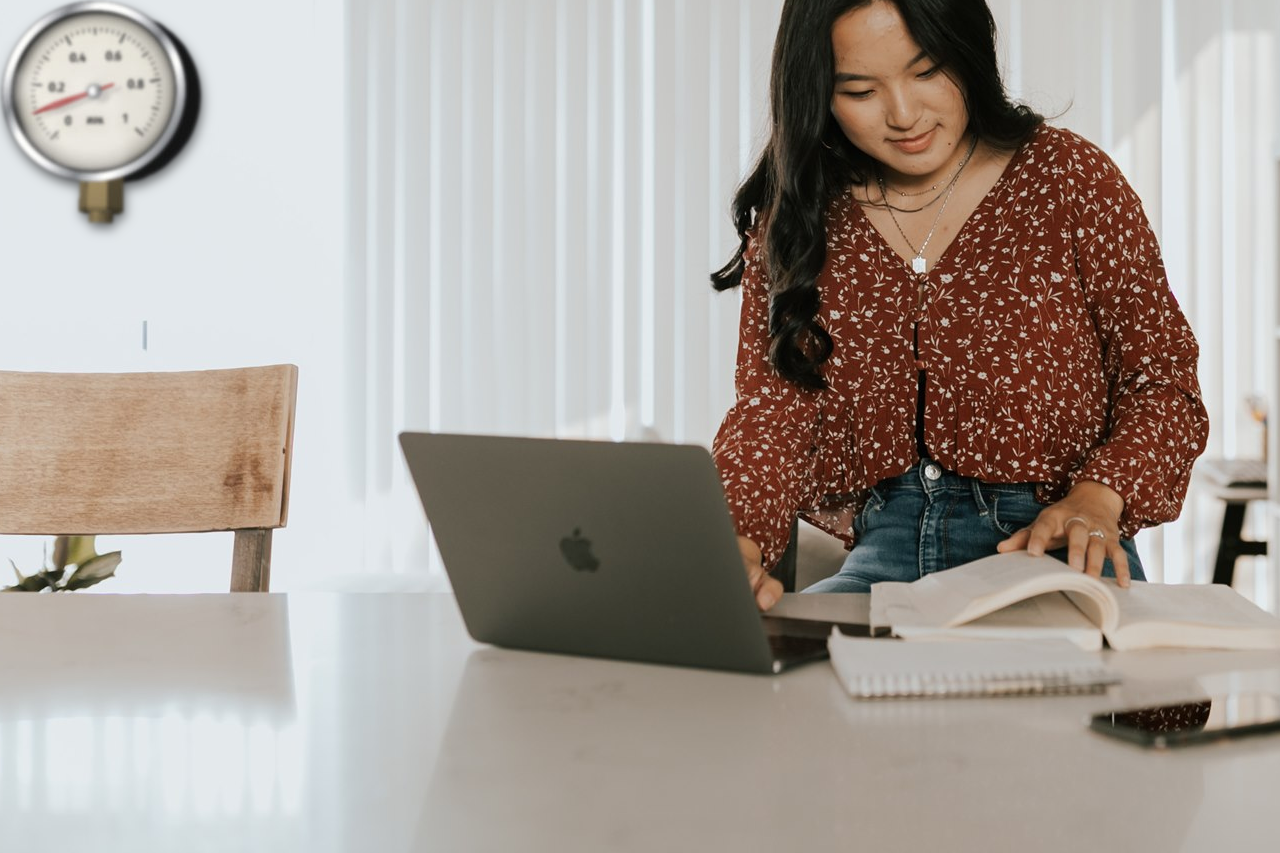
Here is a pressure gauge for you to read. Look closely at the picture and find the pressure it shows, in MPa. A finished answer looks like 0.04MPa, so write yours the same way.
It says 0.1MPa
